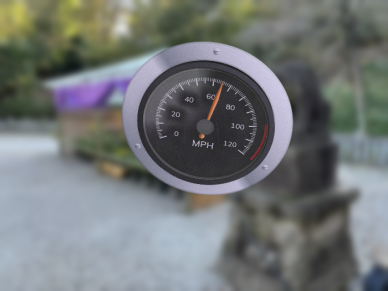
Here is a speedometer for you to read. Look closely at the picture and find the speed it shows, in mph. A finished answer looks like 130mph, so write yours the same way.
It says 65mph
